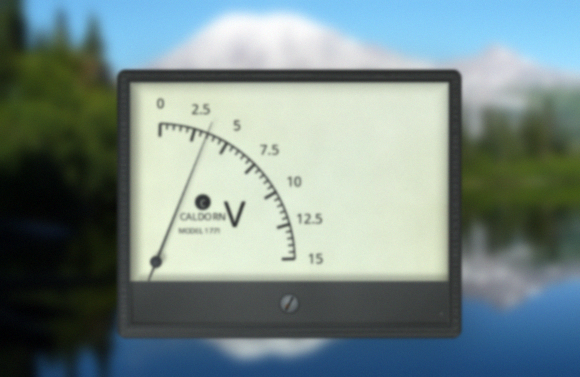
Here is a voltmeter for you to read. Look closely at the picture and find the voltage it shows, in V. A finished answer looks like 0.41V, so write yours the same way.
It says 3.5V
